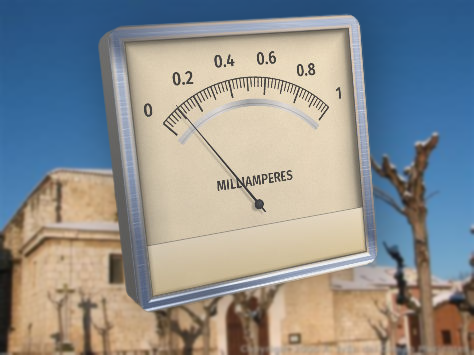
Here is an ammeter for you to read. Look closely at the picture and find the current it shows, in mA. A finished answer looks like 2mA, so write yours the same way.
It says 0.1mA
